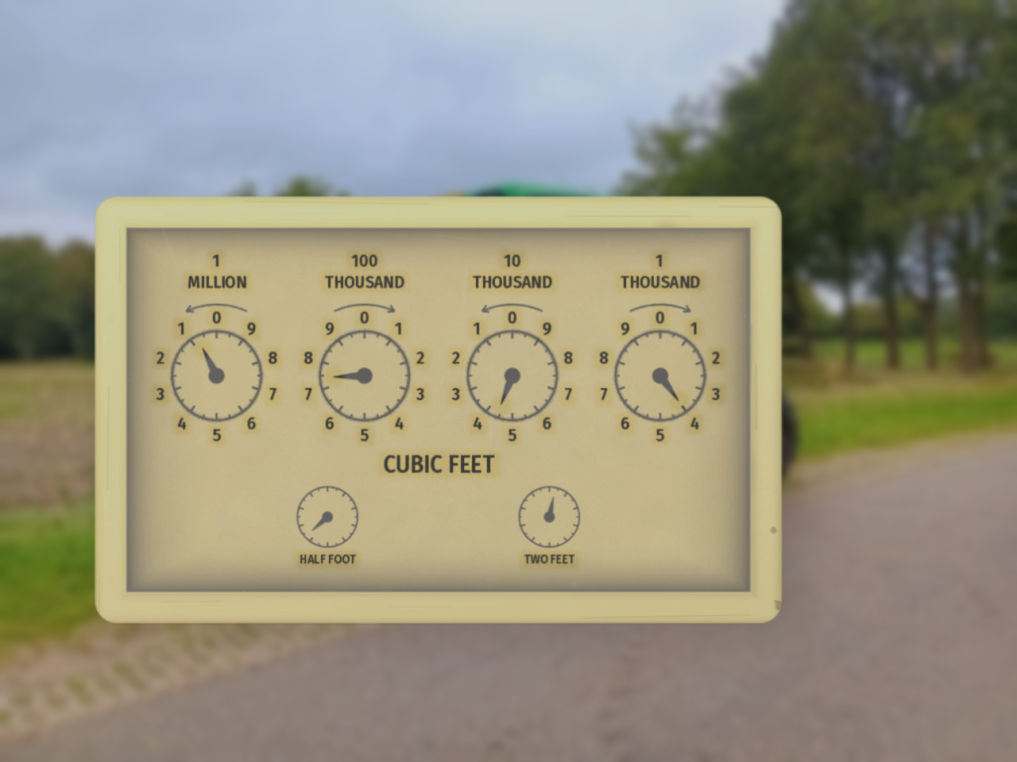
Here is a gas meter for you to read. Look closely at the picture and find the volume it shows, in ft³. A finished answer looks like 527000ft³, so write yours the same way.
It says 74400ft³
